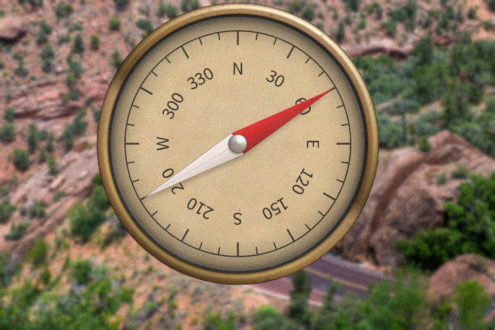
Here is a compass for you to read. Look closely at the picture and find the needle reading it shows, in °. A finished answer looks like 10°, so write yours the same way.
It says 60°
